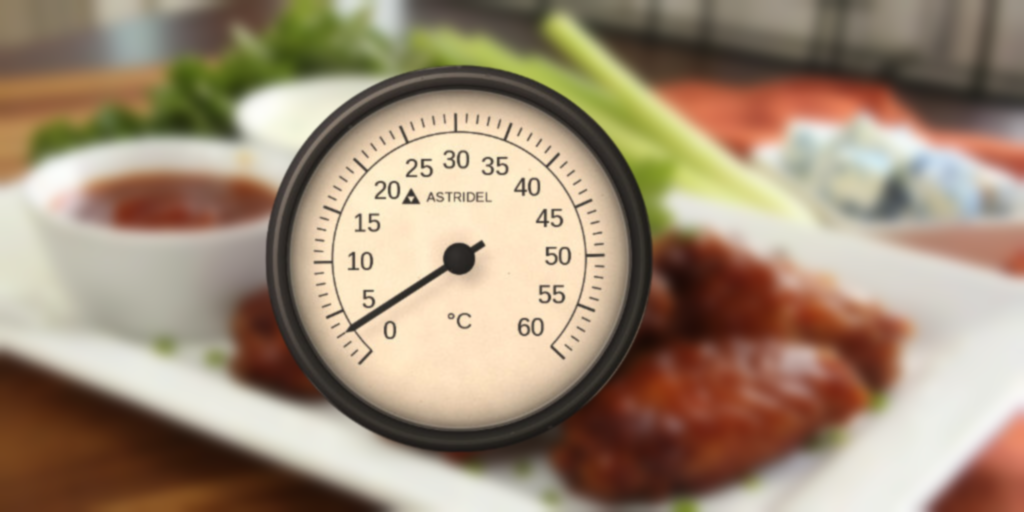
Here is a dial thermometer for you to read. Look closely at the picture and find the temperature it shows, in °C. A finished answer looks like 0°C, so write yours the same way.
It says 3°C
